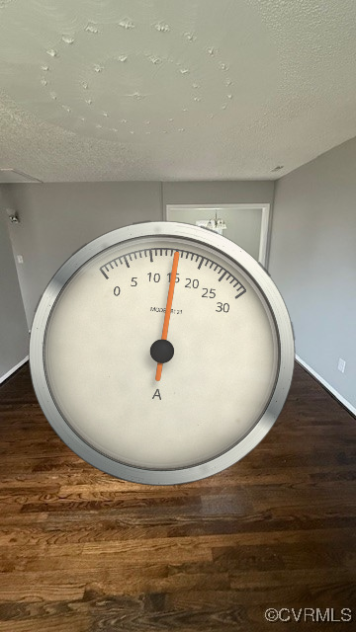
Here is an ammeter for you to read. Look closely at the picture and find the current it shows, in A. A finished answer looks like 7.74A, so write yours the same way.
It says 15A
